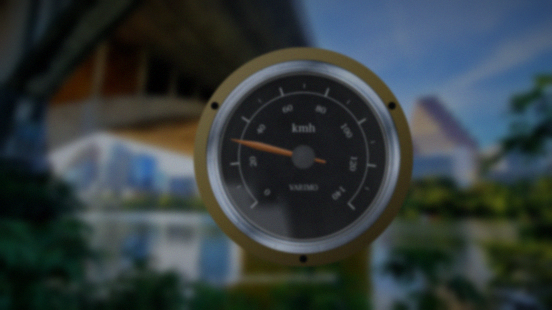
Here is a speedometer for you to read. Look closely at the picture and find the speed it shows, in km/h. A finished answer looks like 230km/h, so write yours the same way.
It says 30km/h
